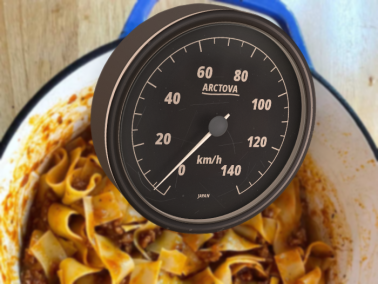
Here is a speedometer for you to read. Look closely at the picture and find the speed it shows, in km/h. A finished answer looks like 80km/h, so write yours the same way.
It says 5km/h
